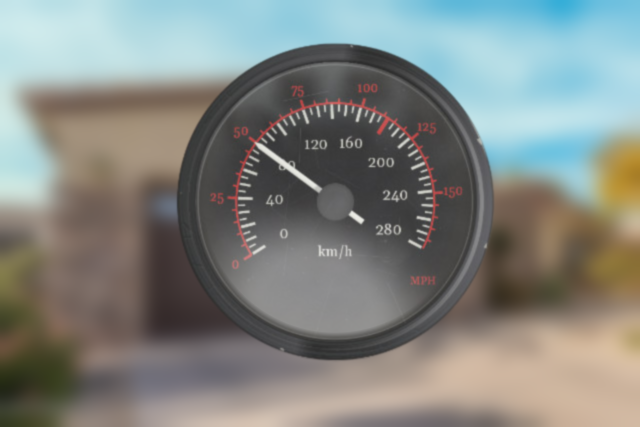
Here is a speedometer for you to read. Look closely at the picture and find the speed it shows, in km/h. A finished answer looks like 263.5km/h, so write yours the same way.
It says 80km/h
